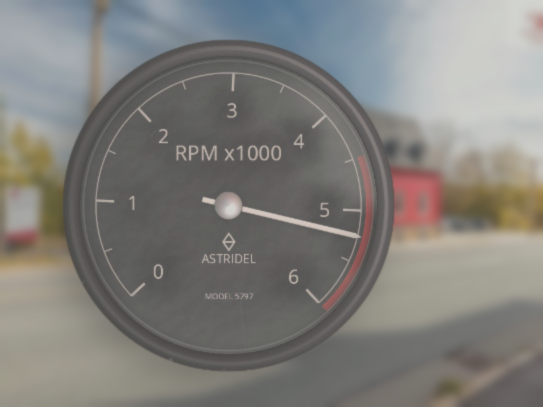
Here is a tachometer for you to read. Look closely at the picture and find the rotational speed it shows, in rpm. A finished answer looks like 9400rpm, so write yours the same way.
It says 5250rpm
